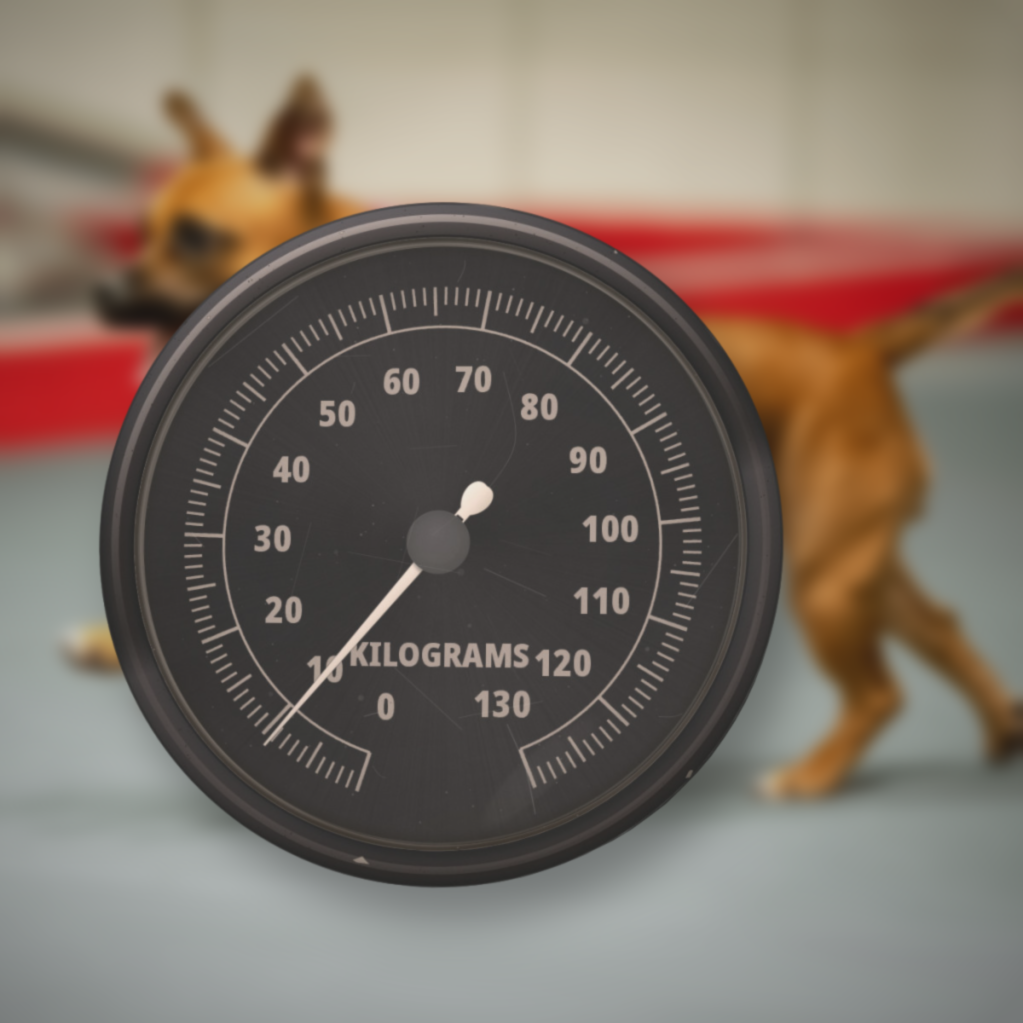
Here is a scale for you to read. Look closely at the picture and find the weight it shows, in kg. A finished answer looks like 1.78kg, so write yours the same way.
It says 9kg
